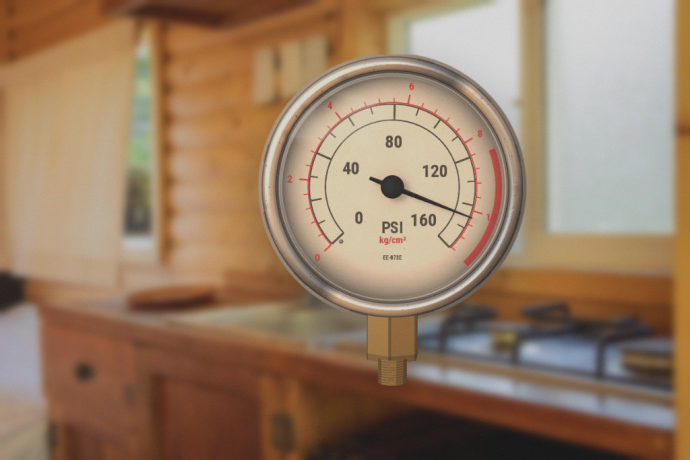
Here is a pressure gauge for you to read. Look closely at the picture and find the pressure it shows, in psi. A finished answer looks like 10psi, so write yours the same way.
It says 145psi
